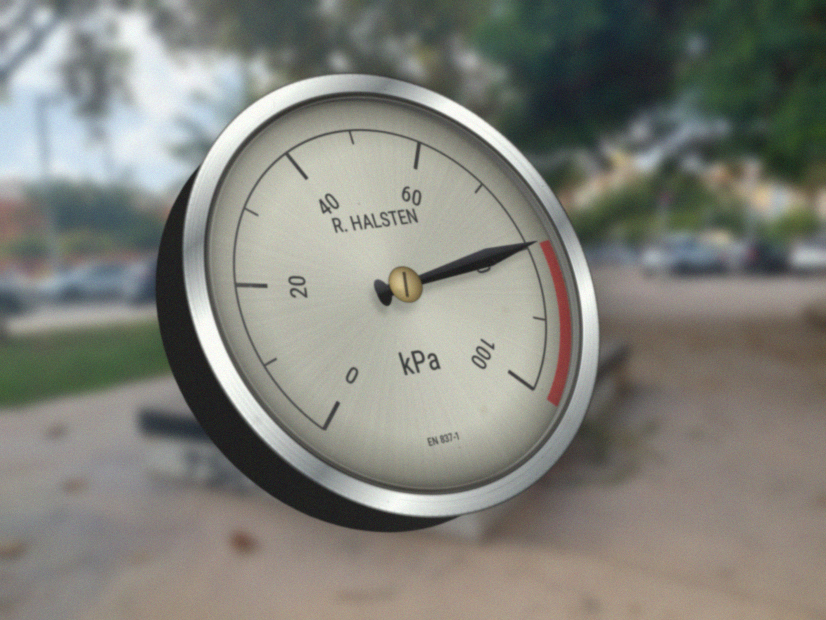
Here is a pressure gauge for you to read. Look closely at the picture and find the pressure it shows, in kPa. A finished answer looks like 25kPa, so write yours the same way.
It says 80kPa
